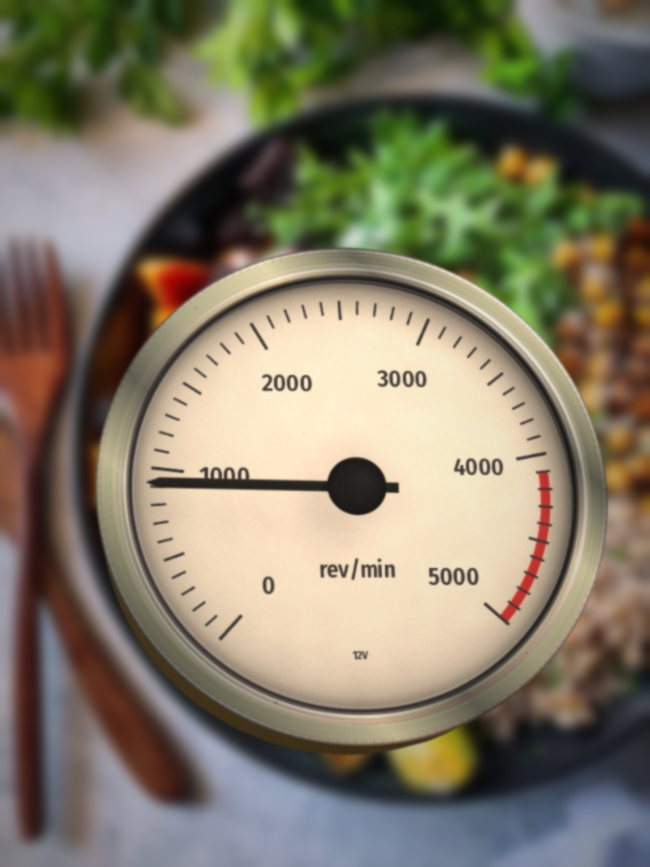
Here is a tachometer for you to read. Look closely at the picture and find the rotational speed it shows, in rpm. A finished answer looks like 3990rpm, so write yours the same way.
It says 900rpm
